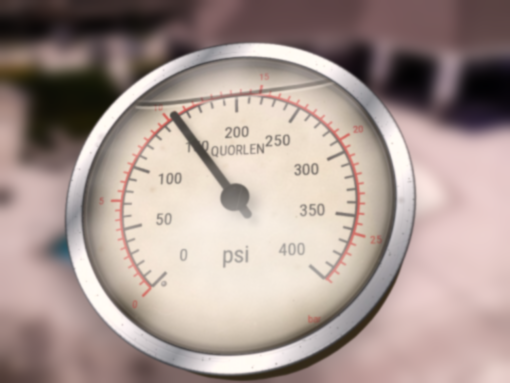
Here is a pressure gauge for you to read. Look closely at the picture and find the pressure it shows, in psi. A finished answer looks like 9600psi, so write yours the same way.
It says 150psi
